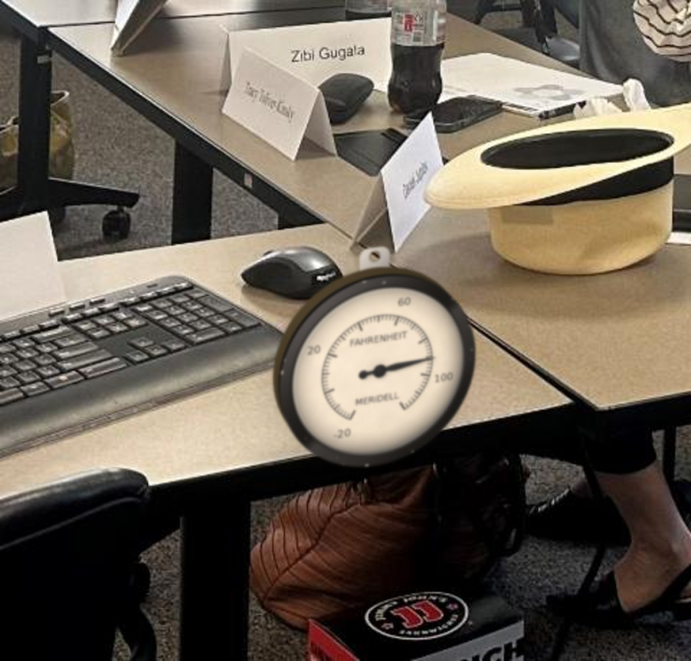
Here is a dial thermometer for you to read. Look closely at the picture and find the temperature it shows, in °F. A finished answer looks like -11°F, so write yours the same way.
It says 90°F
